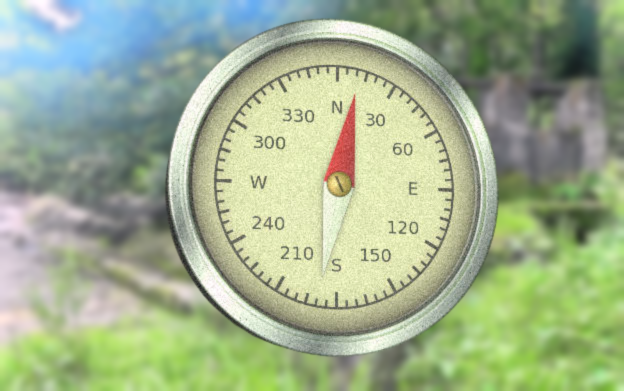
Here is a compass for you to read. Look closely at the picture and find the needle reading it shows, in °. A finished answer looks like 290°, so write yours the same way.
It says 10°
